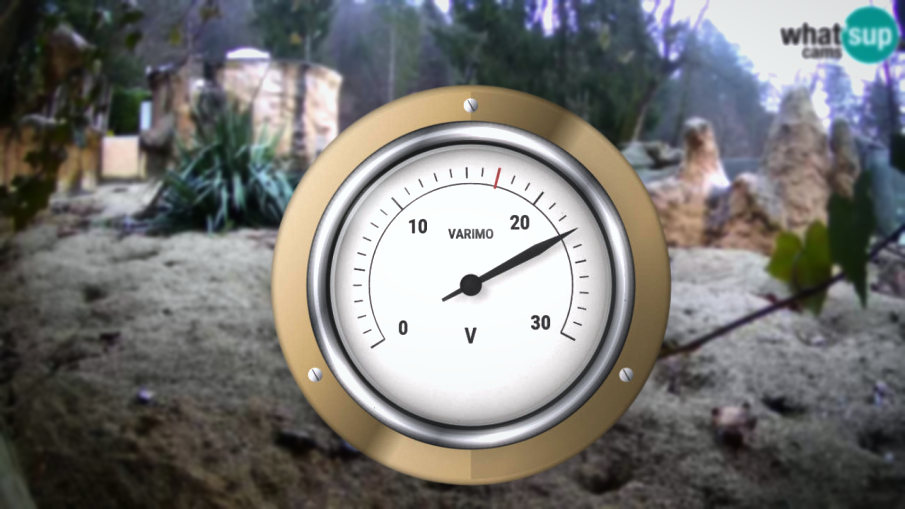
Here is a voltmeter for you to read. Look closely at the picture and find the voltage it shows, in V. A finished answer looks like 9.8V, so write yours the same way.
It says 23V
